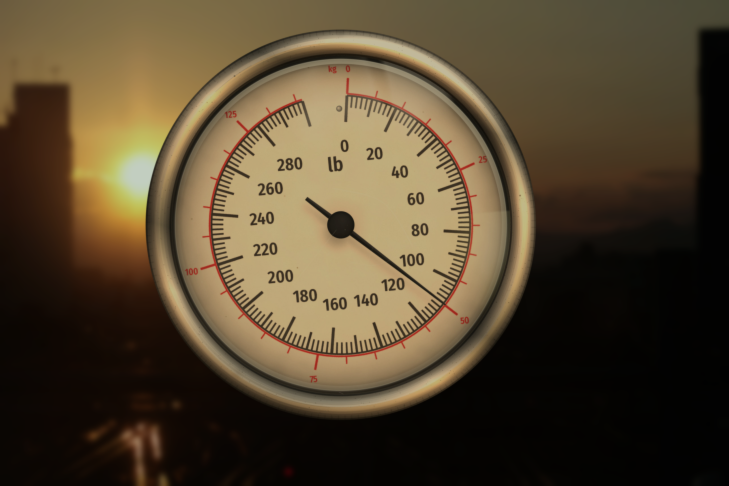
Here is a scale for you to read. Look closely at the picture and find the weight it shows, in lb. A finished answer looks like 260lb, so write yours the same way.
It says 110lb
